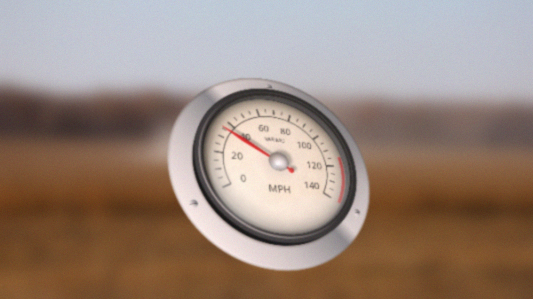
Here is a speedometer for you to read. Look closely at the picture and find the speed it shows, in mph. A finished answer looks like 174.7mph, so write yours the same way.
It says 35mph
